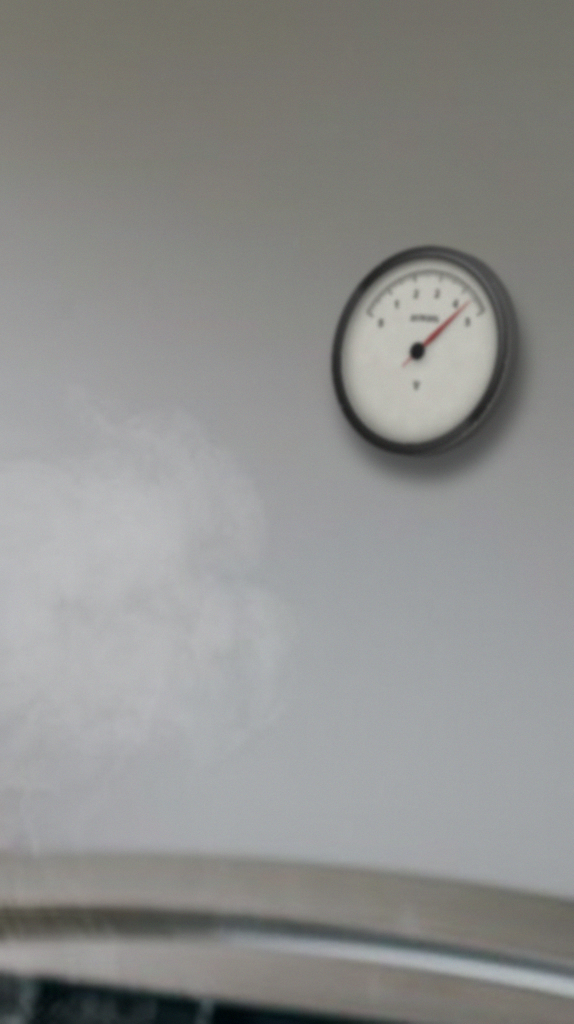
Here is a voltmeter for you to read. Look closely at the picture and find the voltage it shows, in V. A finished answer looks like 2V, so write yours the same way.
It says 4.5V
